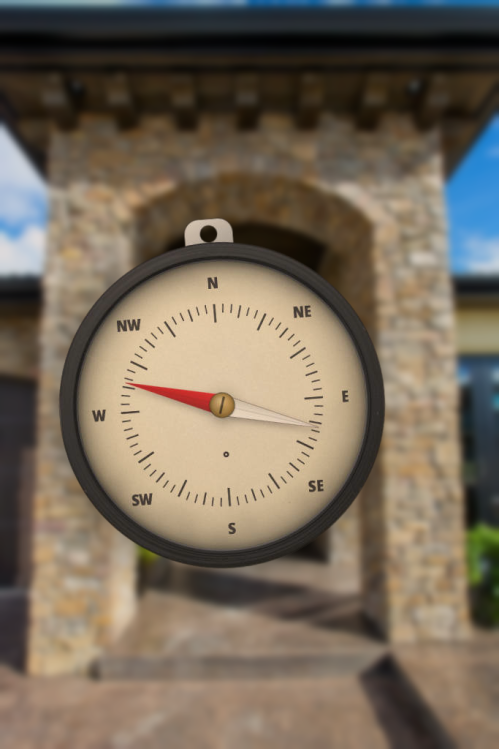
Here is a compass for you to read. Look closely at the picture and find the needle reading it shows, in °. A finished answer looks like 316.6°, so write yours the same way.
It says 287.5°
